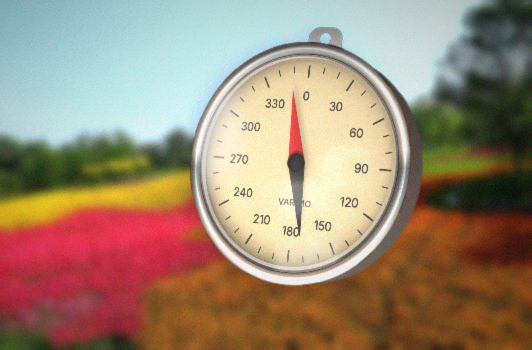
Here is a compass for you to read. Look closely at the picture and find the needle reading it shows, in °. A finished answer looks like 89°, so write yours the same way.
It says 350°
